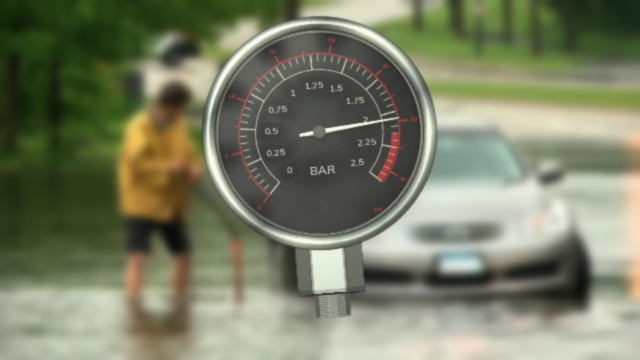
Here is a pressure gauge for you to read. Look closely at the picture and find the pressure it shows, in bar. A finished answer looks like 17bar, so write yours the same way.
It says 2.05bar
